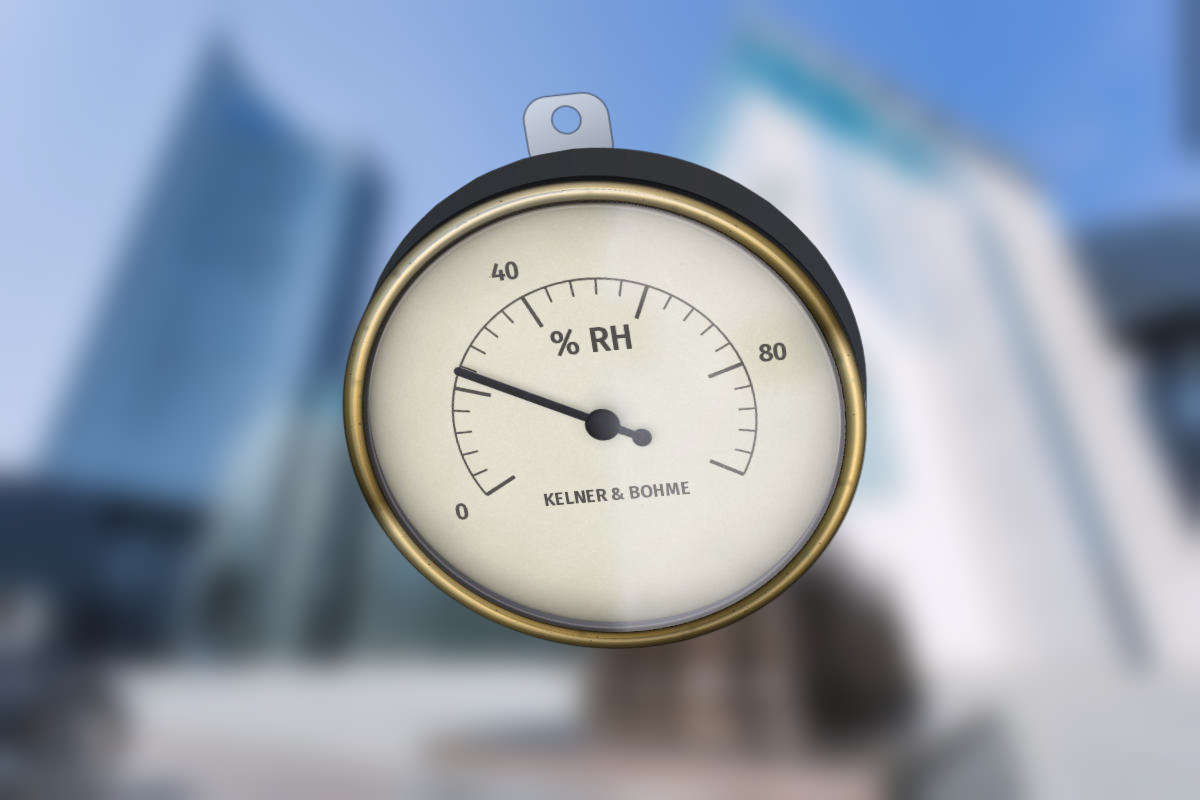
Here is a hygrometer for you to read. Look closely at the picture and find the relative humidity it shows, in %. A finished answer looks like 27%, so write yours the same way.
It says 24%
